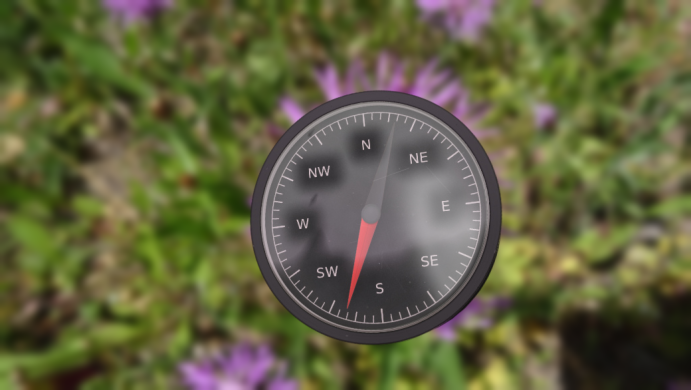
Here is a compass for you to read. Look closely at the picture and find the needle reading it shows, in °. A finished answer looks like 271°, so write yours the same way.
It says 200°
